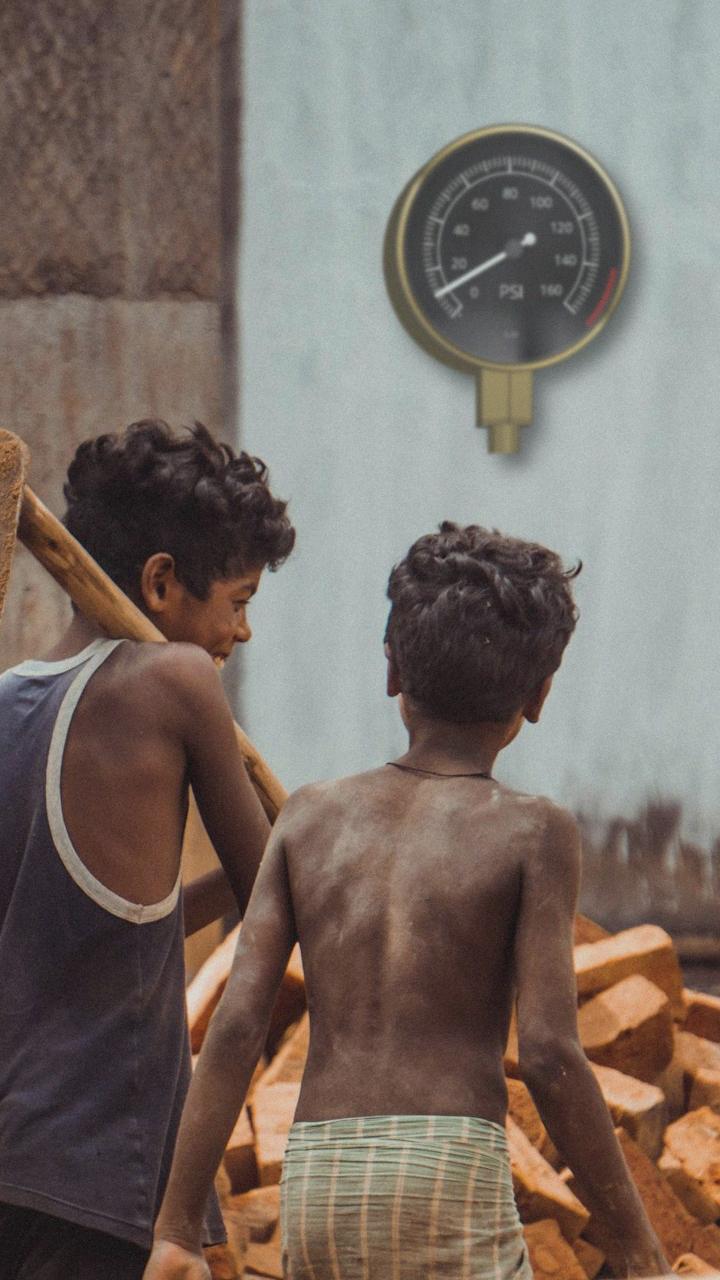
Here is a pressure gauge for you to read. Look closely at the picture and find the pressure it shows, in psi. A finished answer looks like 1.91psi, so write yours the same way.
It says 10psi
